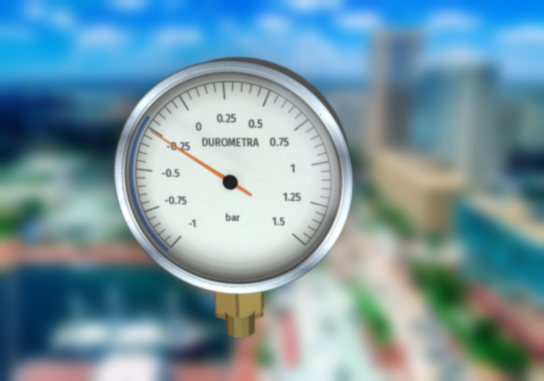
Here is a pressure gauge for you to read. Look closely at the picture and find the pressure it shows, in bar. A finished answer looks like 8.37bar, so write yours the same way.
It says -0.25bar
